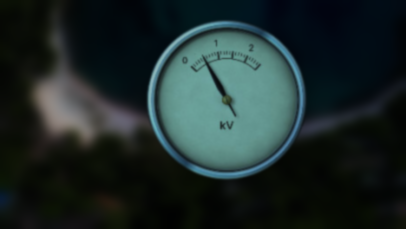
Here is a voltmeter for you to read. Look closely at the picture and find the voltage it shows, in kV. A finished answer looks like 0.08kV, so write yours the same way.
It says 0.5kV
